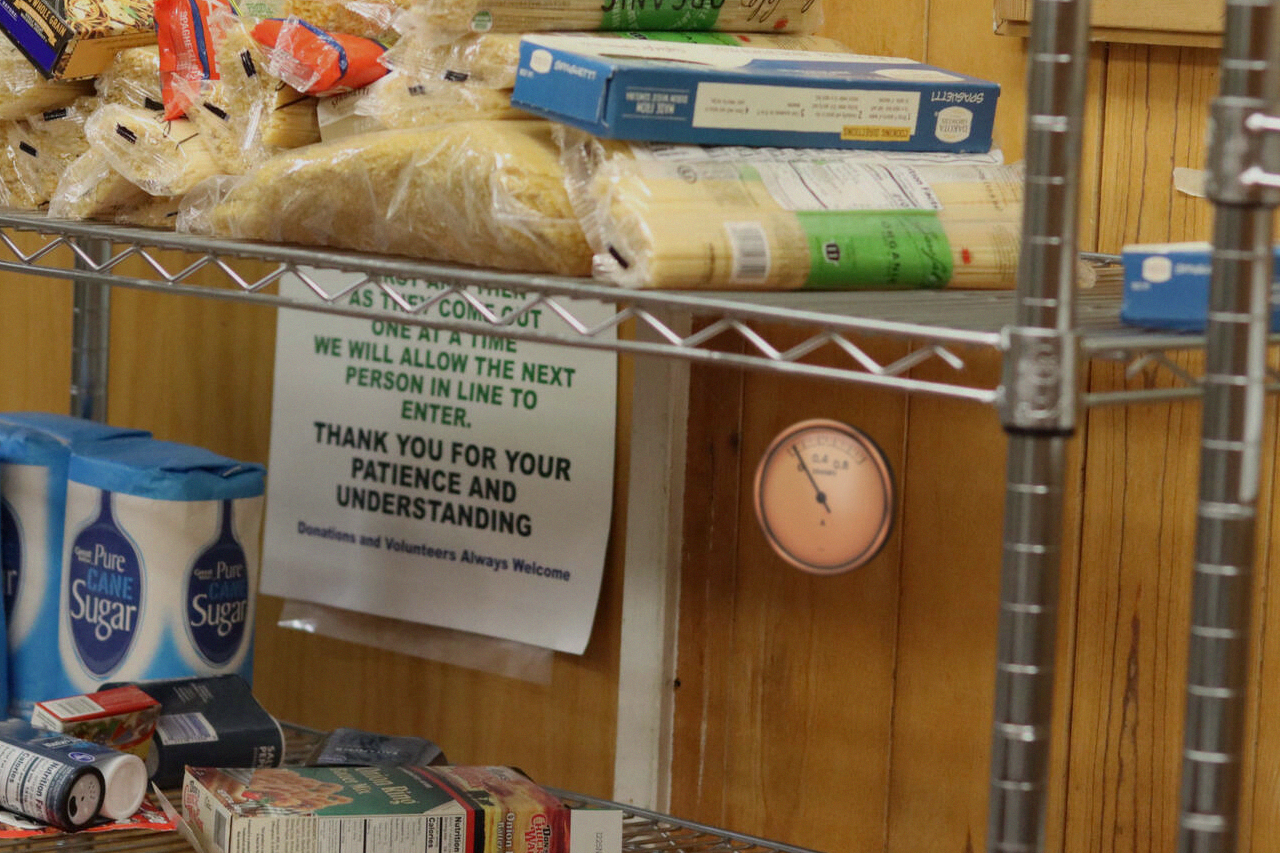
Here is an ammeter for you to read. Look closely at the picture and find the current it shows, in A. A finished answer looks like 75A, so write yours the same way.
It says 0.1A
